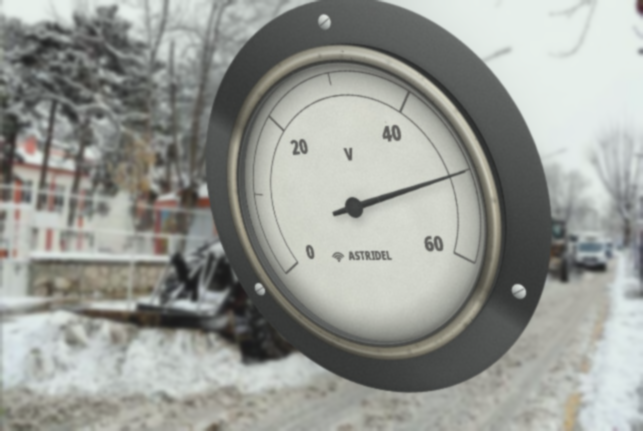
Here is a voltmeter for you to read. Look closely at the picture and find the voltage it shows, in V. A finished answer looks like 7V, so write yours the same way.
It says 50V
